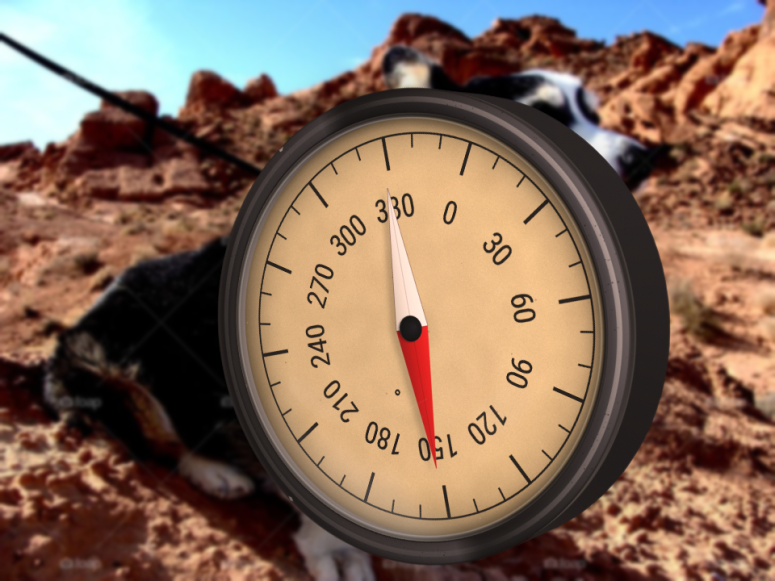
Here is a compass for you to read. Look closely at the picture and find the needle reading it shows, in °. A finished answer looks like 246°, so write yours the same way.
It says 150°
